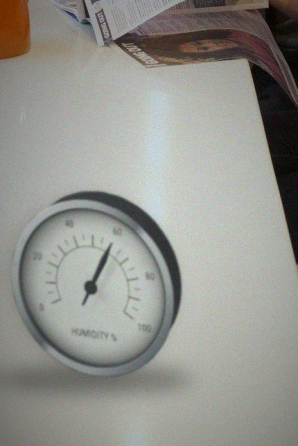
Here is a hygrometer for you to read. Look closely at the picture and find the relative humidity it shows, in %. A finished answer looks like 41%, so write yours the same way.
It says 60%
